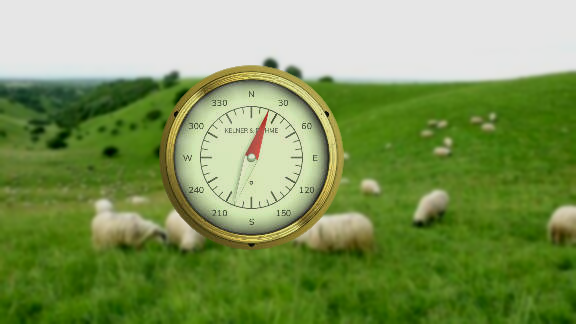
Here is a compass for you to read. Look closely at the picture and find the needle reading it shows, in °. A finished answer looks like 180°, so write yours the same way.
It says 20°
